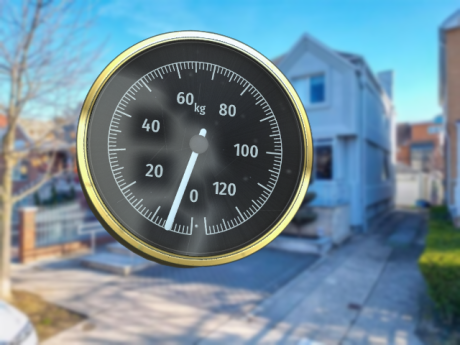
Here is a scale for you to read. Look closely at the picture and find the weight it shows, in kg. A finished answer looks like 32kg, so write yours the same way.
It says 6kg
